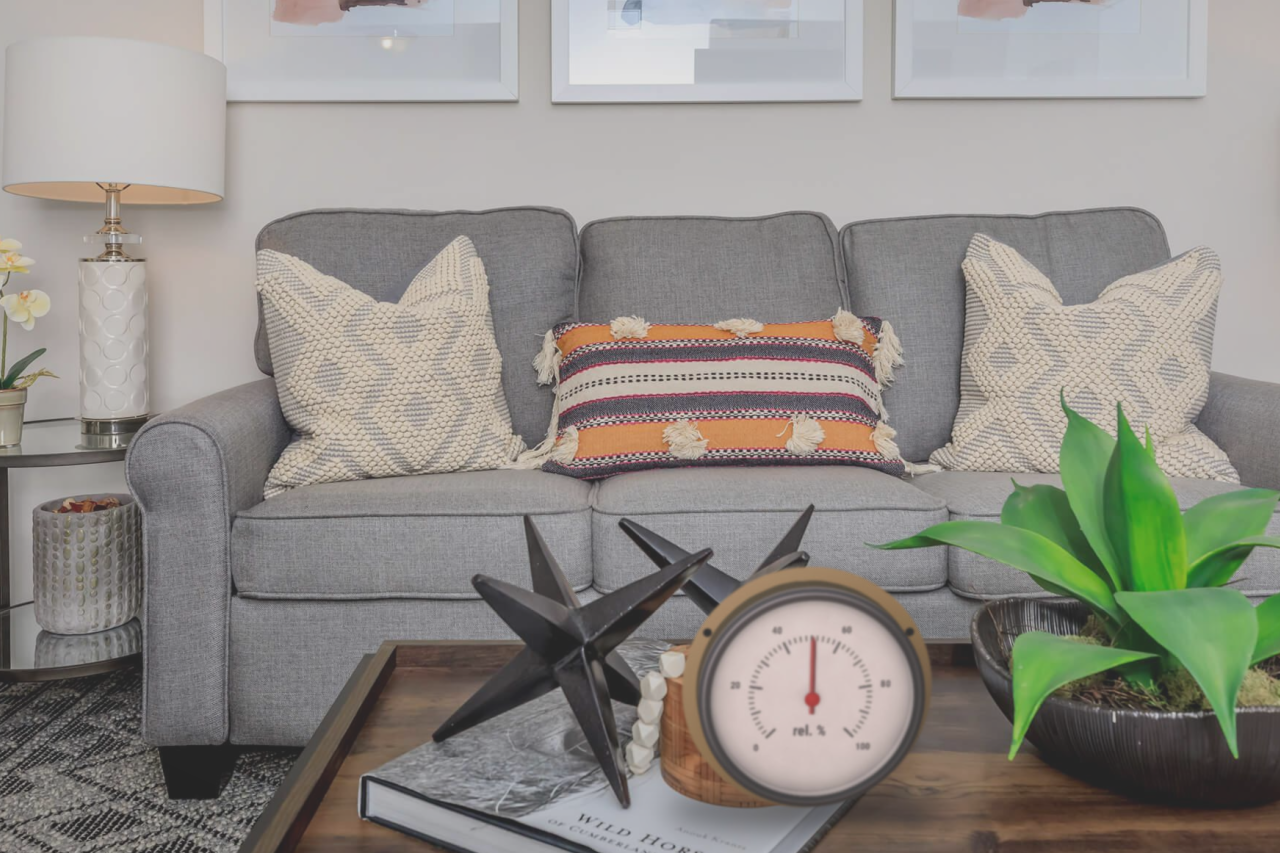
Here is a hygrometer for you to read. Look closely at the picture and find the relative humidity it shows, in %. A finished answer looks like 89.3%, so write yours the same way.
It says 50%
